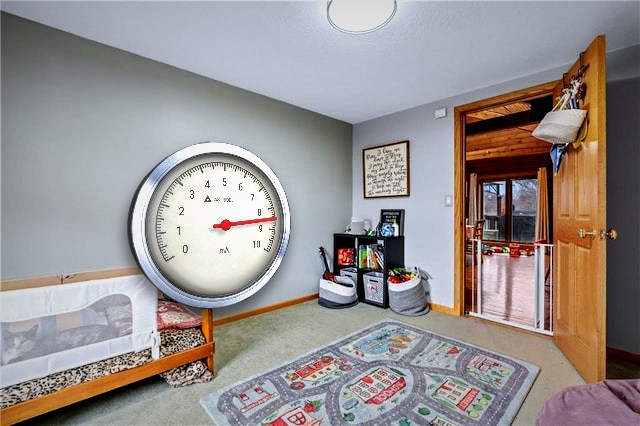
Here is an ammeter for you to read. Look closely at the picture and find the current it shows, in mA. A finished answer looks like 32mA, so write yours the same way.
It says 8.5mA
